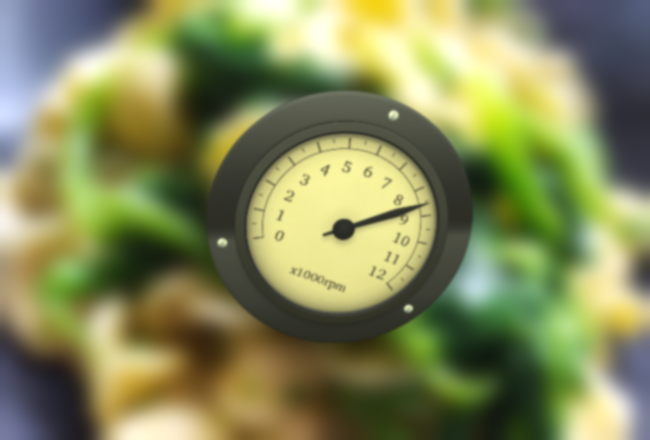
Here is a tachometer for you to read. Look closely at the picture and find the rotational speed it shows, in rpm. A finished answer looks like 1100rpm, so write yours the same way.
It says 8500rpm
